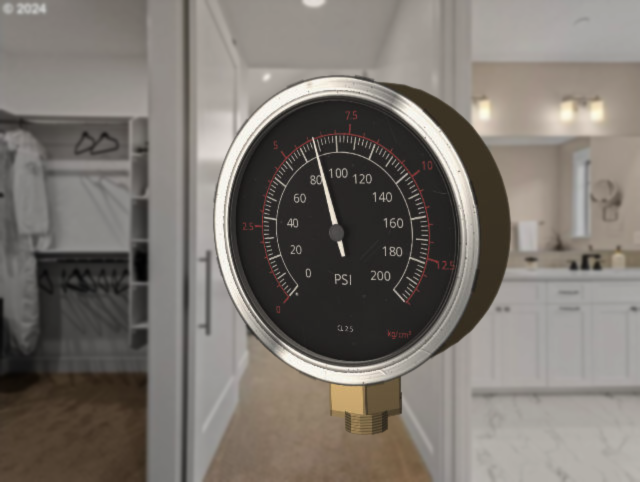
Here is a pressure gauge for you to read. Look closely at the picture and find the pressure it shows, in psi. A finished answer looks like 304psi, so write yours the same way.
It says 90psi
